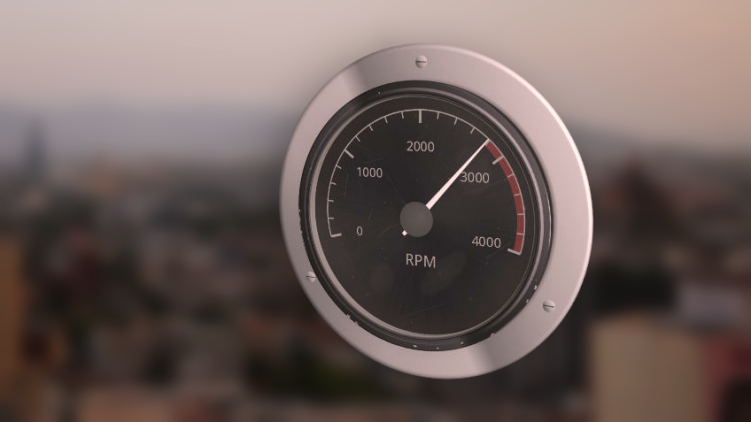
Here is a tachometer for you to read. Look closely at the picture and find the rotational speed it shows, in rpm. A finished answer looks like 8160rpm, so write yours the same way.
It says 2800rpm
